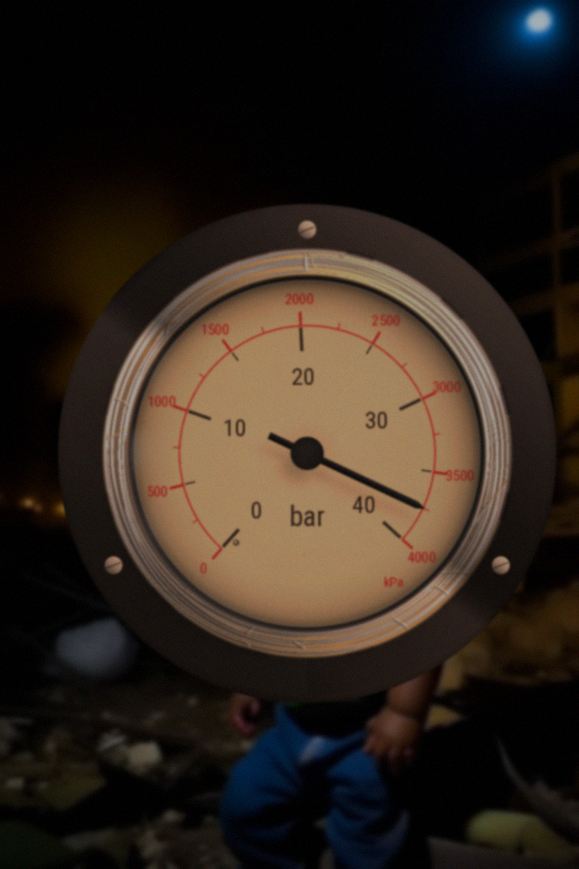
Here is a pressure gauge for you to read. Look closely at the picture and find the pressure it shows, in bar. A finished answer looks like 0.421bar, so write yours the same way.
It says 37.5bar
